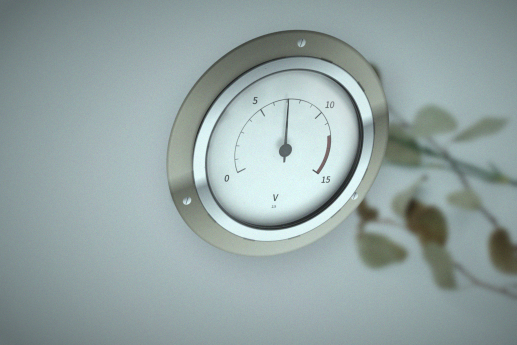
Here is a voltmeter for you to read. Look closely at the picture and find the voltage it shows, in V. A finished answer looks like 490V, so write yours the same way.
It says 7V
